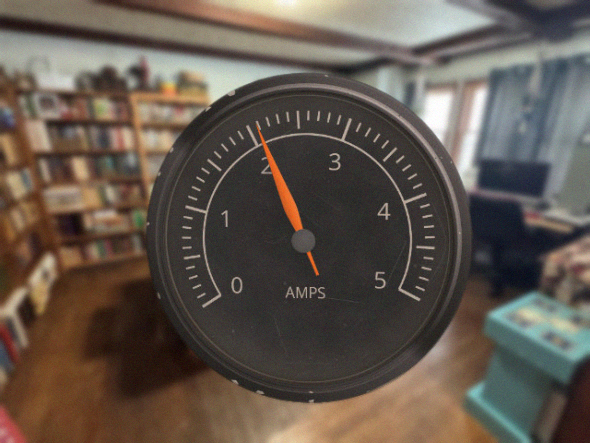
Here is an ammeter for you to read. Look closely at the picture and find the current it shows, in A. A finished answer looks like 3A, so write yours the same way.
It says 2.1A
